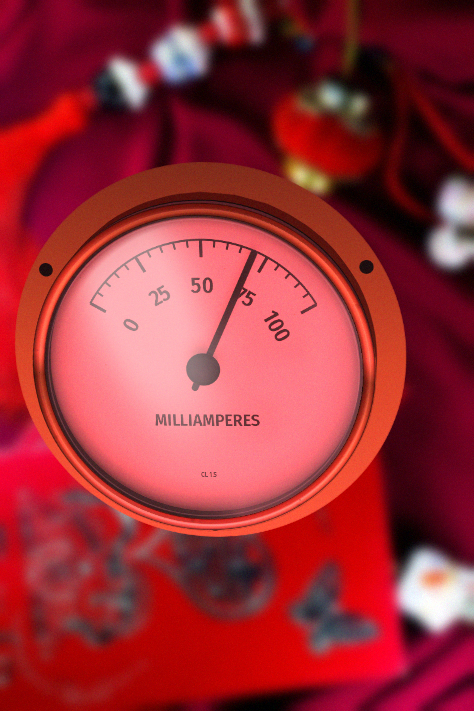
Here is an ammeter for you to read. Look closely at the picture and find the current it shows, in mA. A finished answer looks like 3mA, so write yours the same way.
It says 70mA
